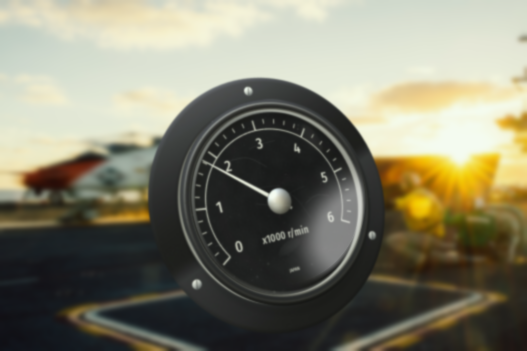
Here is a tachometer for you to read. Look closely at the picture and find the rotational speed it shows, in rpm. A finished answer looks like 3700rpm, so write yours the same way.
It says 1800rpm
